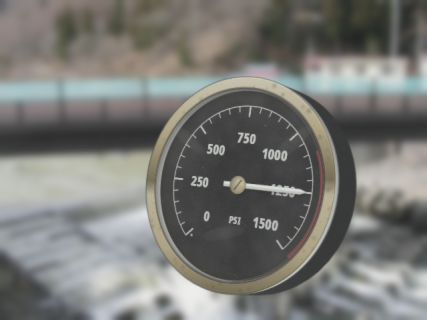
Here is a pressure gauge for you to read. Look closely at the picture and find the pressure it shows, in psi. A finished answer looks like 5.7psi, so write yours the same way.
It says 1250psi
